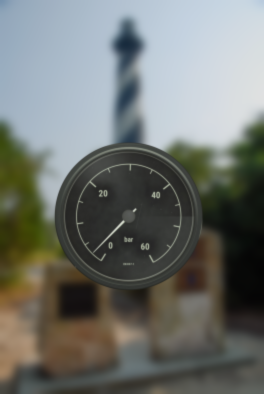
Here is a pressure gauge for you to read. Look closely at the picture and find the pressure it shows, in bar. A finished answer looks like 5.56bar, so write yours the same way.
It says 2.5bar
